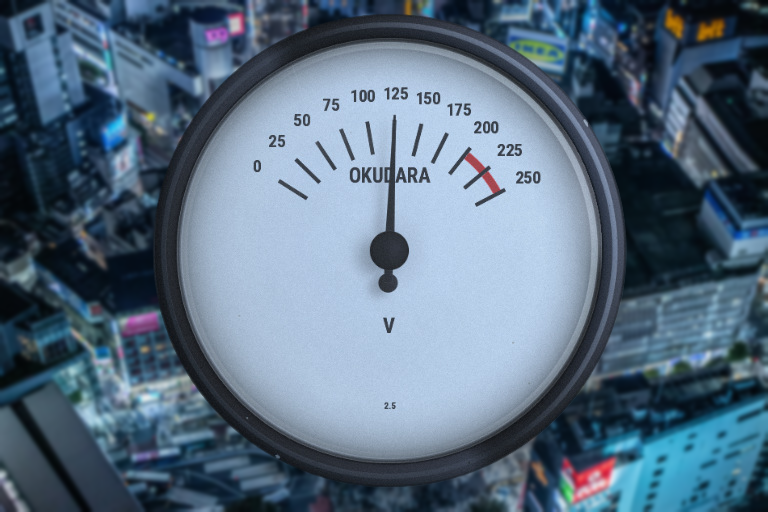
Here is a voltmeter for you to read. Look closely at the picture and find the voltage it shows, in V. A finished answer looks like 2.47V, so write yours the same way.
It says 125V
